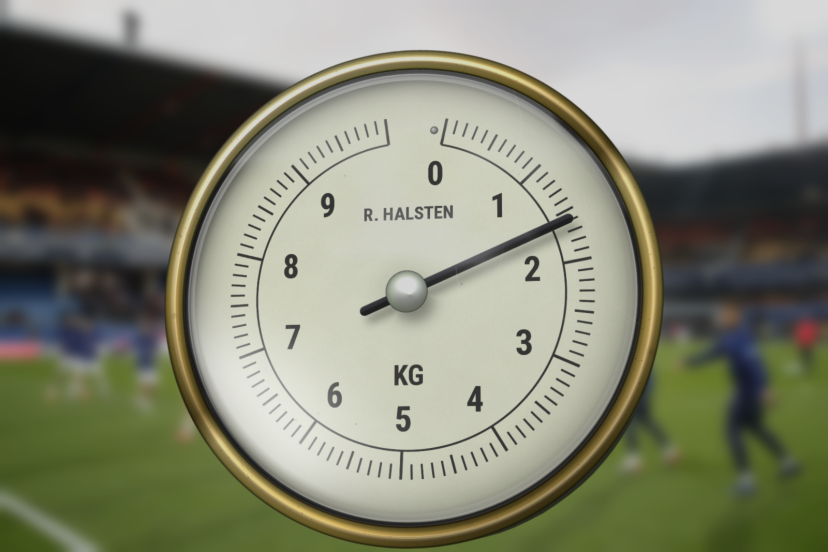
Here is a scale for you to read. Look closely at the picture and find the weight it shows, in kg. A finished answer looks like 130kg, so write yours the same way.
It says 1.6kg
